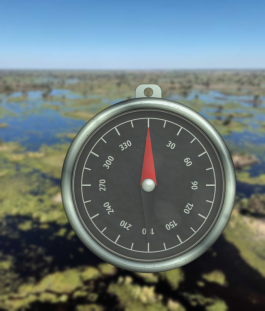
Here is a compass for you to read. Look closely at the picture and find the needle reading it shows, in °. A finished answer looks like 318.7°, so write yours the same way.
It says 0°
